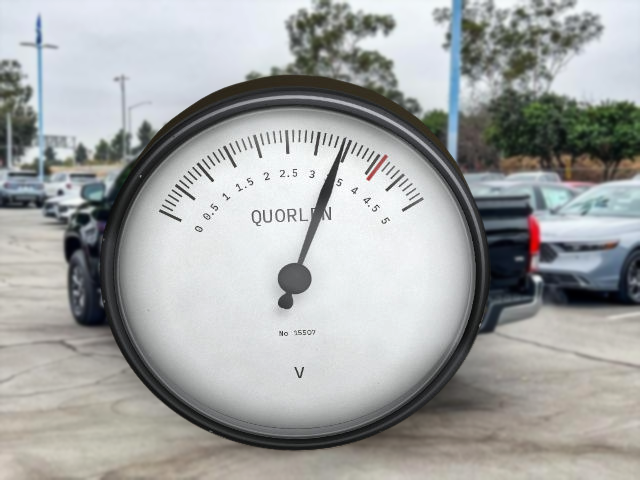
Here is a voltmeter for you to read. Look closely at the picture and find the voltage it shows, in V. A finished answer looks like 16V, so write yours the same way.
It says 3.4V
